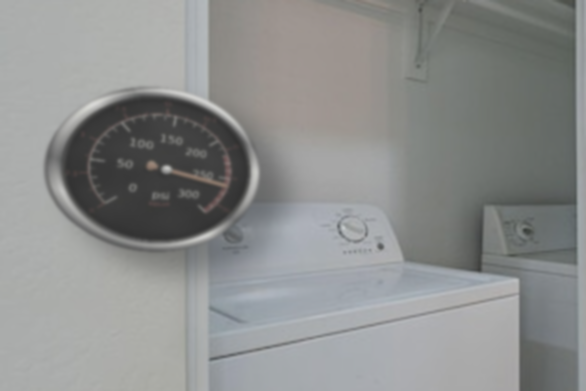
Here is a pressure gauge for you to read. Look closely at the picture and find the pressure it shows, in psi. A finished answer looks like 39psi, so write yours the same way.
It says 260psi
